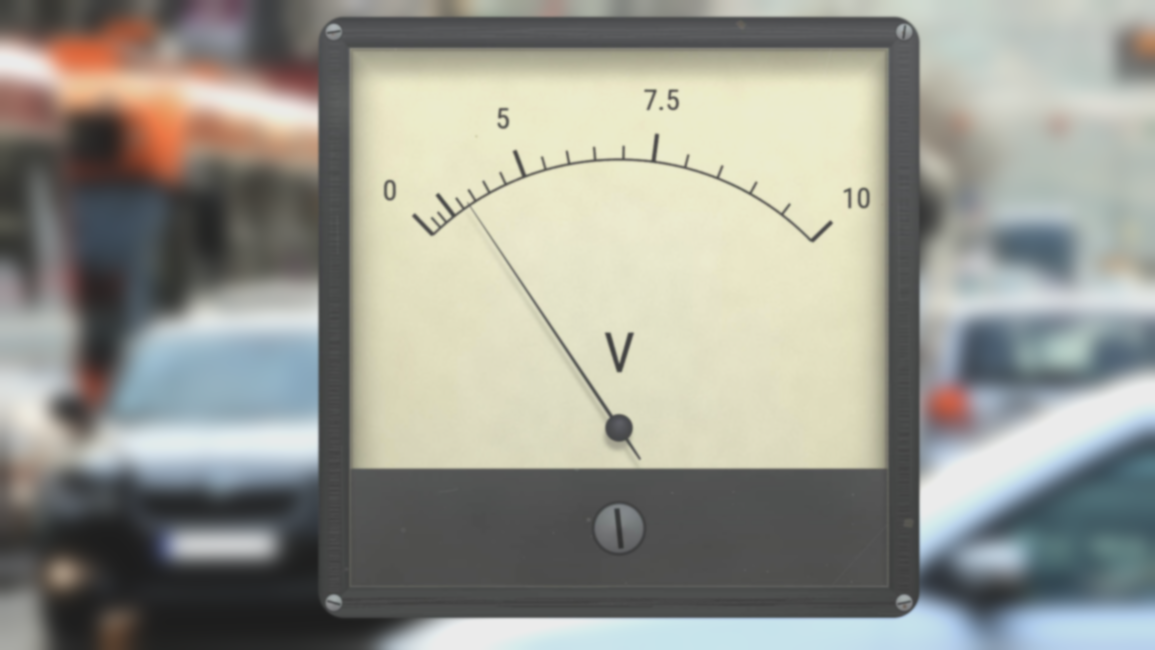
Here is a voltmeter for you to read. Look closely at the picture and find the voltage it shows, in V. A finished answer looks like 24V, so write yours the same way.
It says 3.25V
